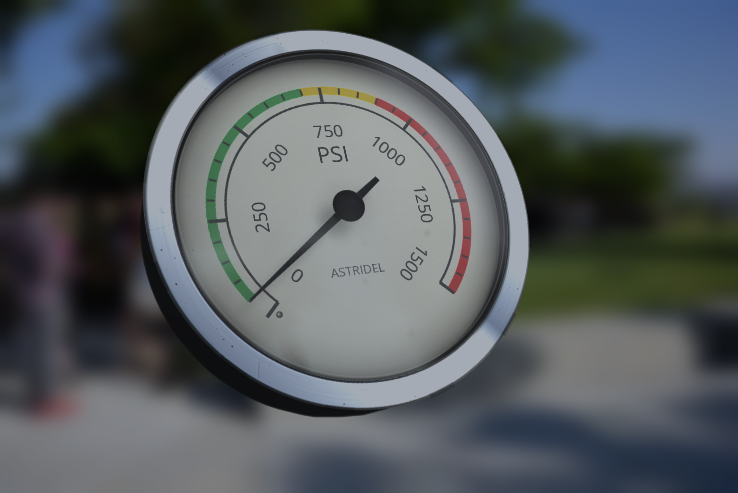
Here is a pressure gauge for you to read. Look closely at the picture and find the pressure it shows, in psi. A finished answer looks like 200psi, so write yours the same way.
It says 50psi
